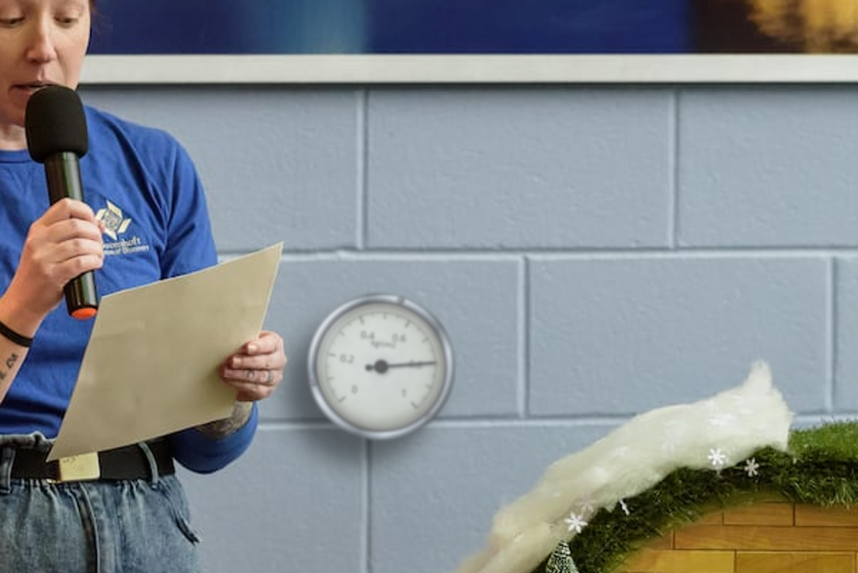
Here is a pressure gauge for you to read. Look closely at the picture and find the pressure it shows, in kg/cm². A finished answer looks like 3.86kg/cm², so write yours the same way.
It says 0.8kg/cm²
